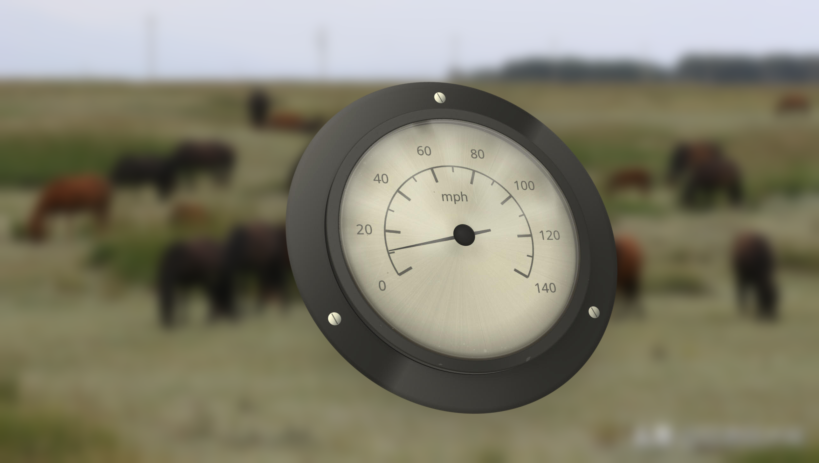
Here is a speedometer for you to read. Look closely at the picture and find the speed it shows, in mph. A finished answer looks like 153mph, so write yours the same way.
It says 10mph
